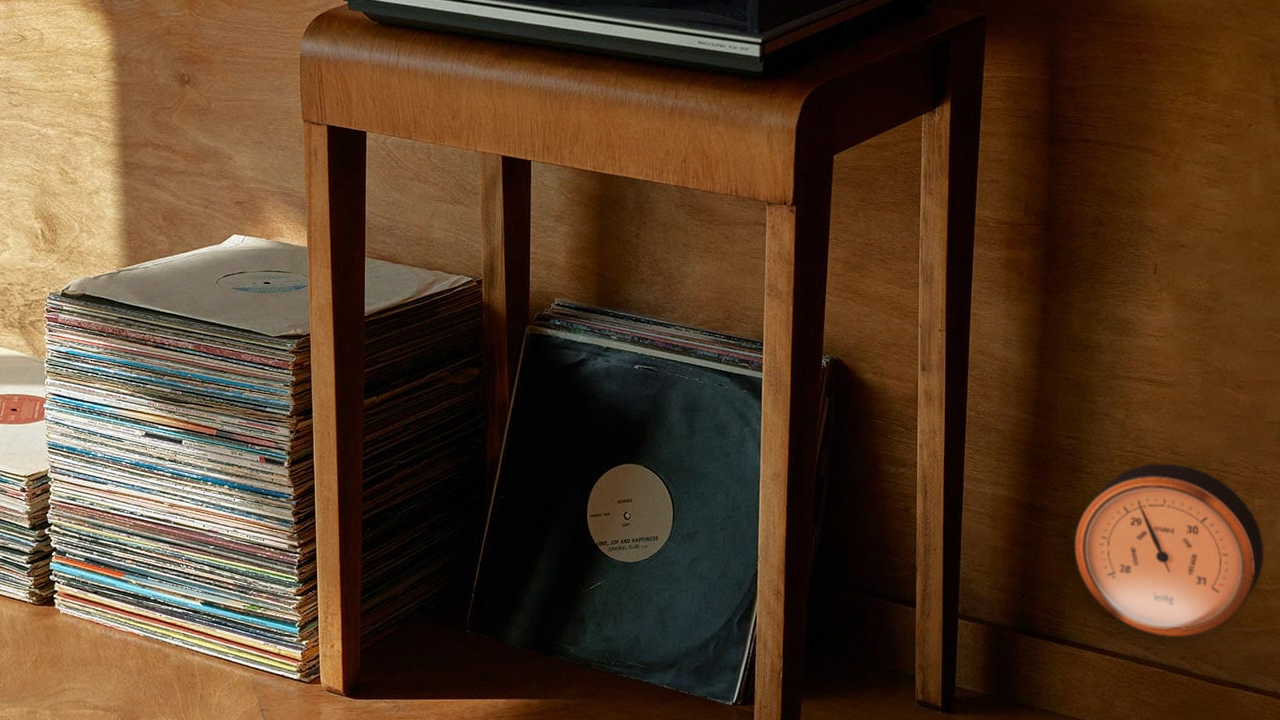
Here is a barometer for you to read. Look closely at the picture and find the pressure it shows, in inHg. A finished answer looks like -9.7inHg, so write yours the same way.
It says 29.2inHg
